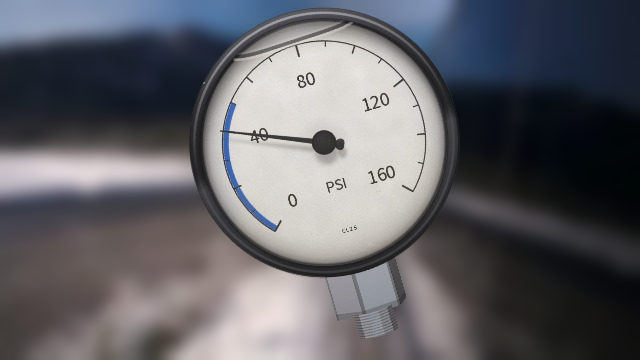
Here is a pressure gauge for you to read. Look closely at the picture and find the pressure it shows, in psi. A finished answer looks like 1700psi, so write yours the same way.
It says 40psi
